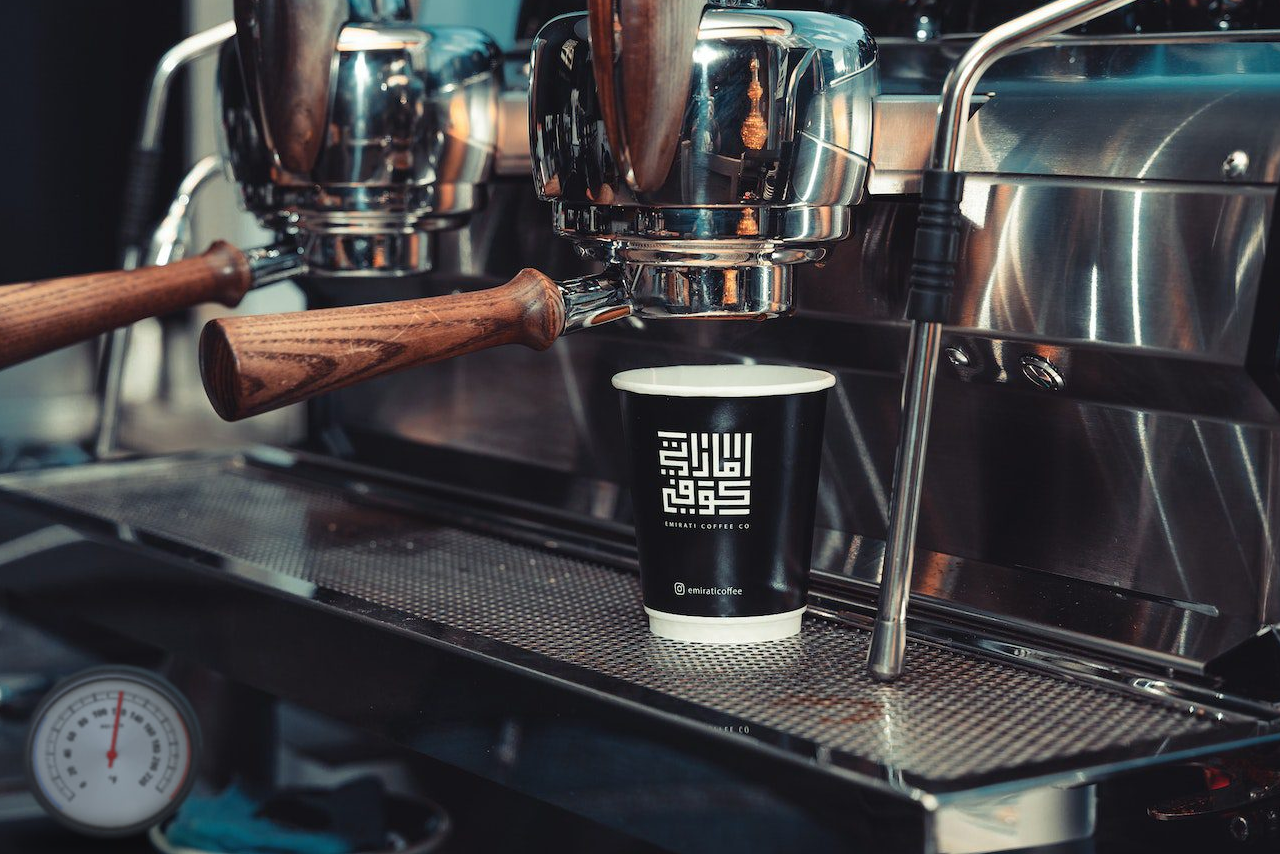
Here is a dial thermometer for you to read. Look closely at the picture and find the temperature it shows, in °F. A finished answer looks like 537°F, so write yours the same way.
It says 120°F
